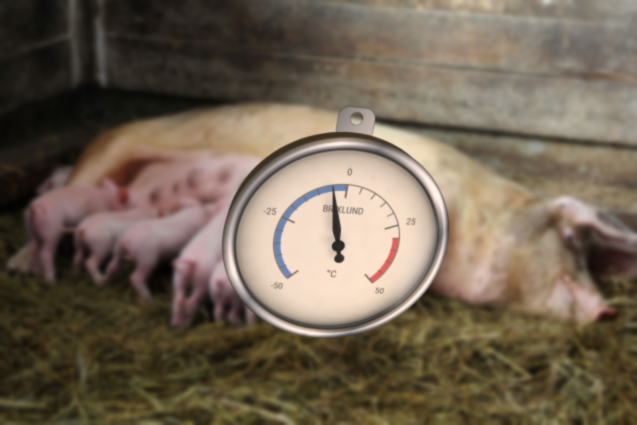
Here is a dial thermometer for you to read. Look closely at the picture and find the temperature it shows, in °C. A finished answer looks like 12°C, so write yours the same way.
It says -5°C
